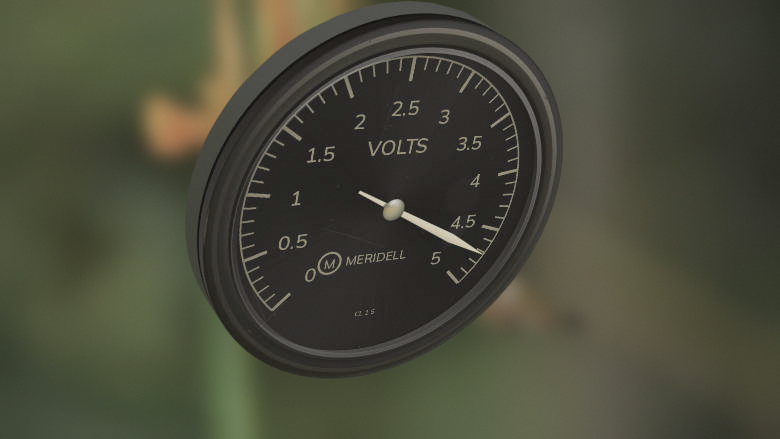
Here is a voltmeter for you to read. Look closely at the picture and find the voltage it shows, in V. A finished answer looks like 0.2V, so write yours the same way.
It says 4.7V
